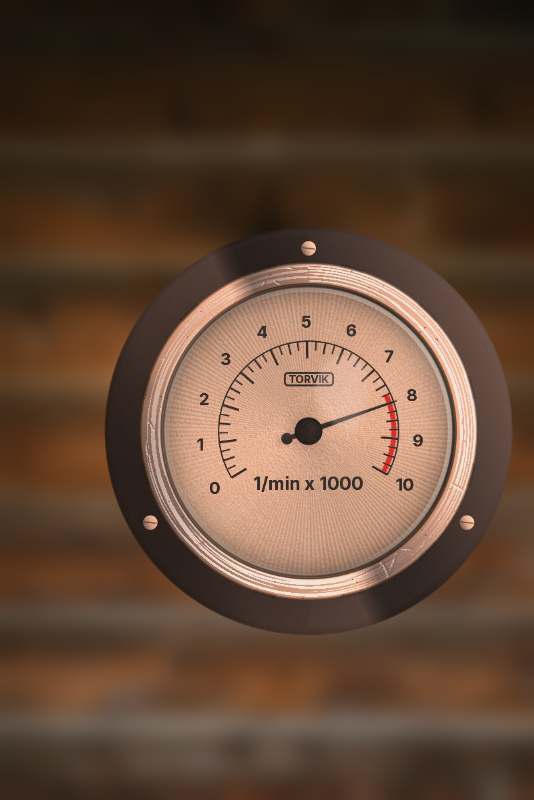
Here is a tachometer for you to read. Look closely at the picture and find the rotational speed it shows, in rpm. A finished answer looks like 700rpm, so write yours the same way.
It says 8000rpm
